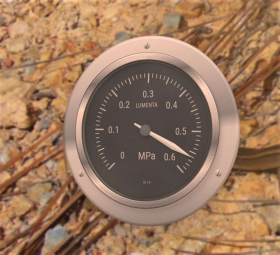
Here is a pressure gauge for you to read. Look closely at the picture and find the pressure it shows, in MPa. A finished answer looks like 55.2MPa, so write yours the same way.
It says 0.56MPa
